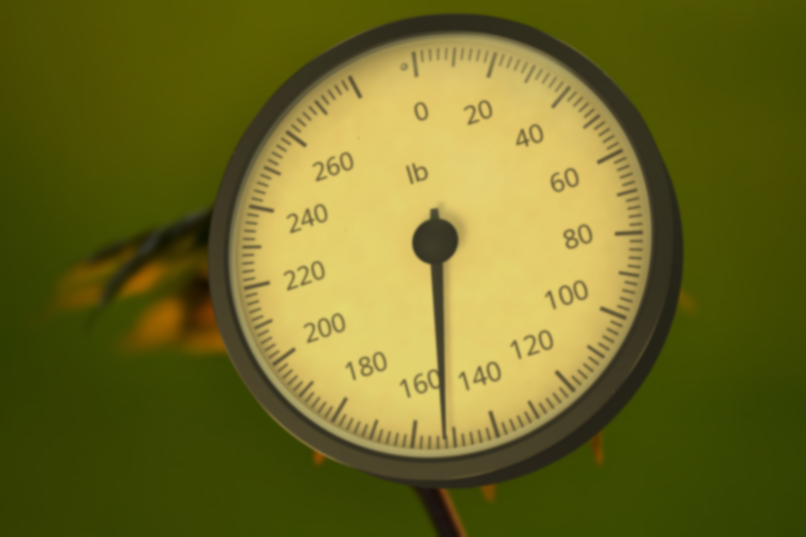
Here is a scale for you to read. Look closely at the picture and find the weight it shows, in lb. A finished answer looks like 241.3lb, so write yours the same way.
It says 152lb
